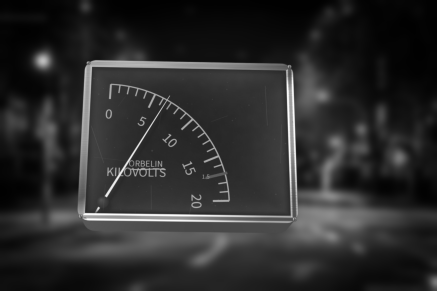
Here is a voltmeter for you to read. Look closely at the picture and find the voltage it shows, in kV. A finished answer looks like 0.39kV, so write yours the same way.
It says 6.5kV
